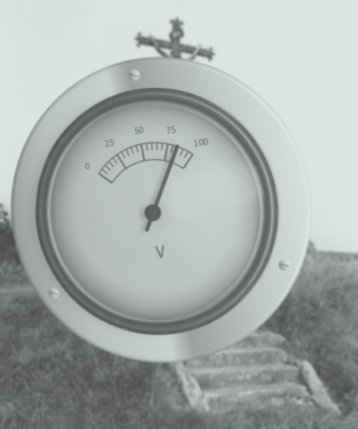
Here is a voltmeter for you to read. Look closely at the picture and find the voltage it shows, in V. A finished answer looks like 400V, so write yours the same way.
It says 85V
